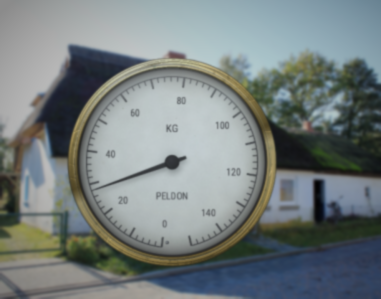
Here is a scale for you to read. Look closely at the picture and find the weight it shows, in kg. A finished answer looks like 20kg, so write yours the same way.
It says 28kg
